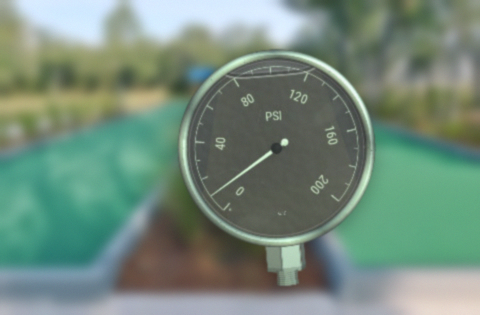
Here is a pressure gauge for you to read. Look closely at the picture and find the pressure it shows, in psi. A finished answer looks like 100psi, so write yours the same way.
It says 10psi
